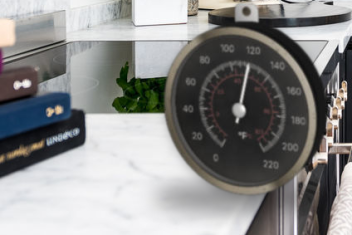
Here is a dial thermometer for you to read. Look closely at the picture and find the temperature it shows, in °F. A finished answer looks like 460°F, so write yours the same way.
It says 120°F
